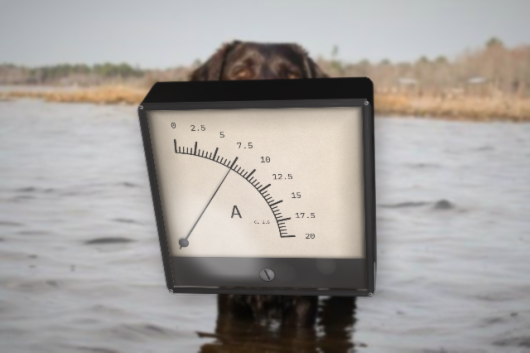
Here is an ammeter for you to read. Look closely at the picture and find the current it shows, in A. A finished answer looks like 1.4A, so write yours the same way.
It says 7.5A
